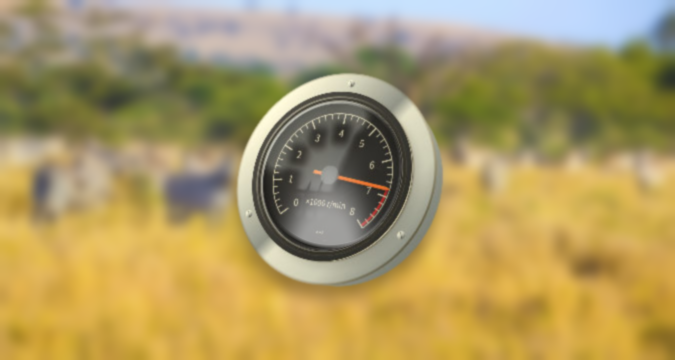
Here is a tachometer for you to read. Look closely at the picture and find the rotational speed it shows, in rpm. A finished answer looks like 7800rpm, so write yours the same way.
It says 6800rpm
